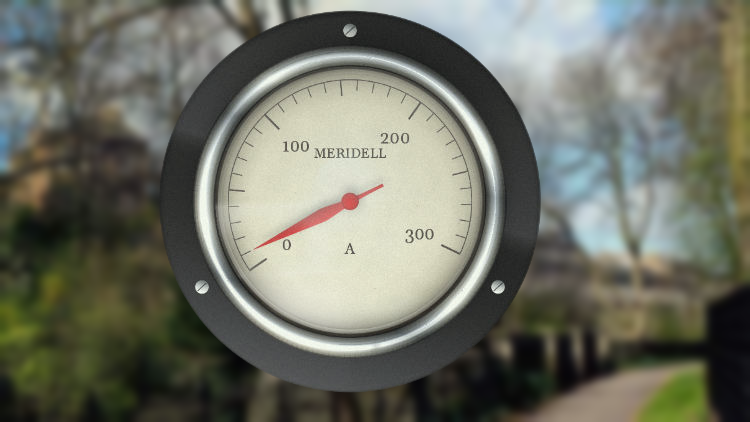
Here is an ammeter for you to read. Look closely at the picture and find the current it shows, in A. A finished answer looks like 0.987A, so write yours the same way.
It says 10A
